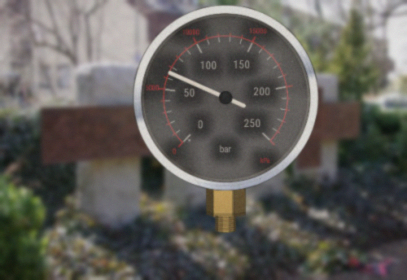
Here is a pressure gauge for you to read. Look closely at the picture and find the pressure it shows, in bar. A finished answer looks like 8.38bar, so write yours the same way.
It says 65bar
